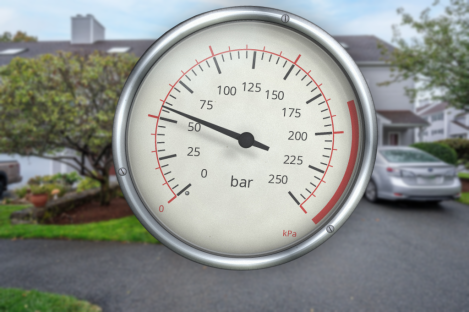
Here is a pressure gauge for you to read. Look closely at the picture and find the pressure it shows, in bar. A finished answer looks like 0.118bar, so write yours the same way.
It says 57.5bar
